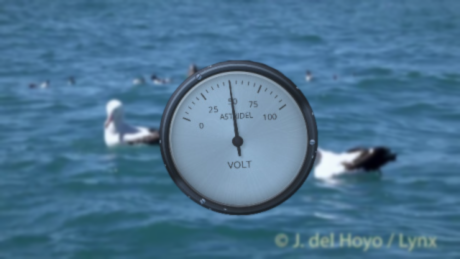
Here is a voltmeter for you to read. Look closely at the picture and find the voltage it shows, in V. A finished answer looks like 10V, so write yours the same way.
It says 50V
